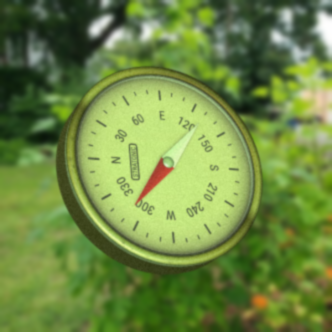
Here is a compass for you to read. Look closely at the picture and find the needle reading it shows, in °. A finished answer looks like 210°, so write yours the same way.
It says 310°
